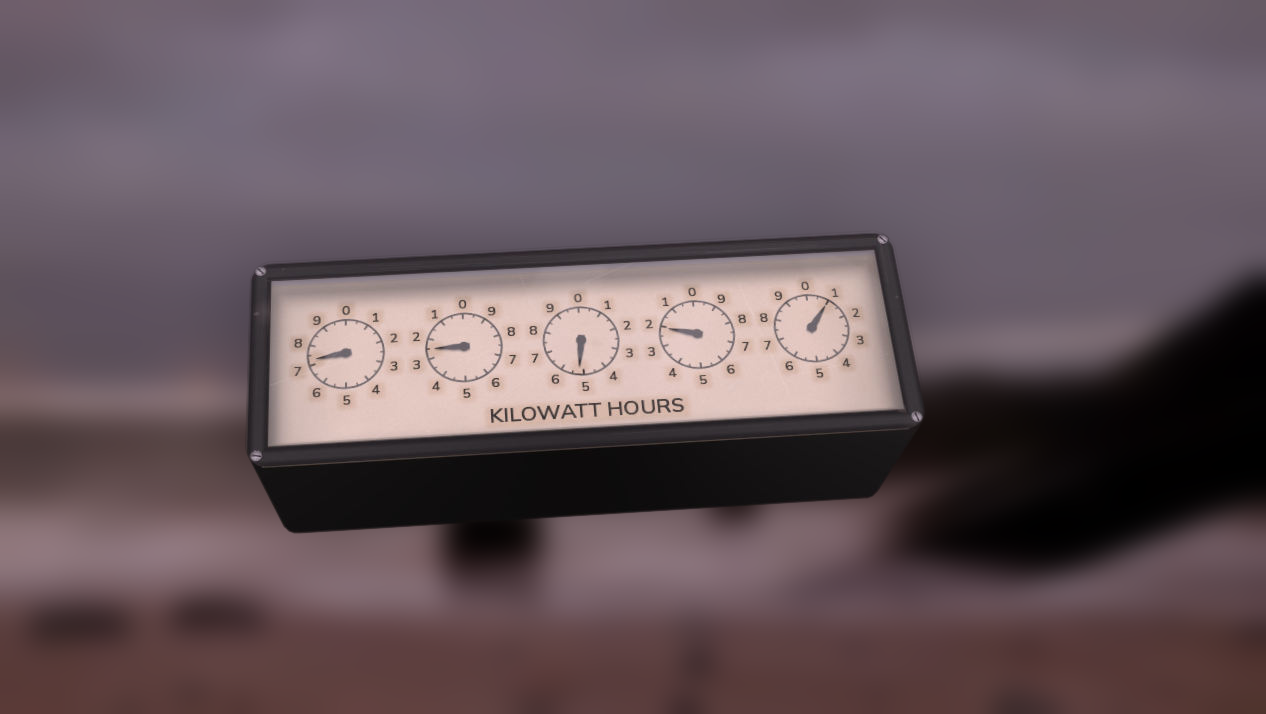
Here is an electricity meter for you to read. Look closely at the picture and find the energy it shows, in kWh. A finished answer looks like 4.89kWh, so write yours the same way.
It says 72521kWh
